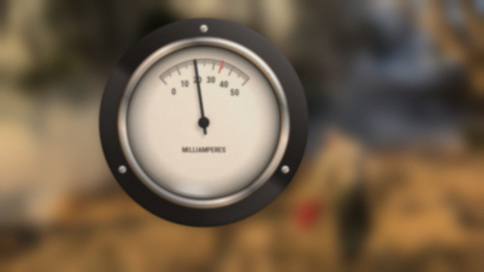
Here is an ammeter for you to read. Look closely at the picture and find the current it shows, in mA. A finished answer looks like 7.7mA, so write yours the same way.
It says 20mA
